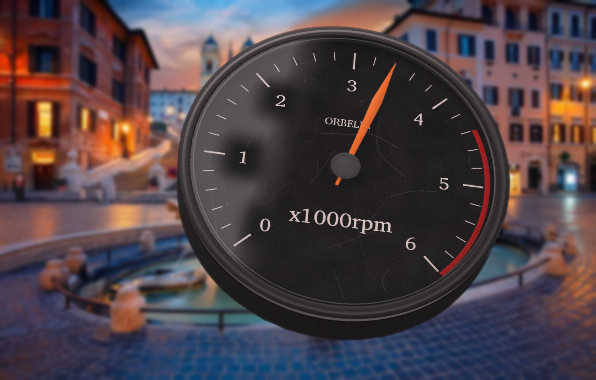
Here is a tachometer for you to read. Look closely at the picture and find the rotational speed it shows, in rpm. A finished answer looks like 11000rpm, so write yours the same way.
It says 3400rpm
